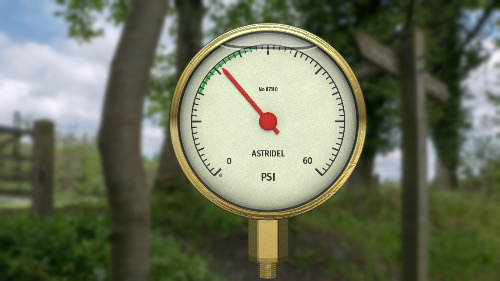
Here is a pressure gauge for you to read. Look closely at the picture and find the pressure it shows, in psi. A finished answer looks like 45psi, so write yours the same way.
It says 21psi
